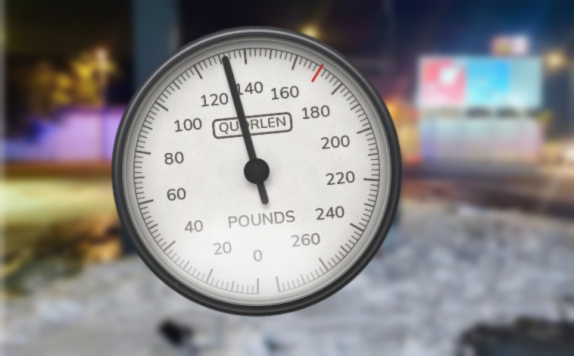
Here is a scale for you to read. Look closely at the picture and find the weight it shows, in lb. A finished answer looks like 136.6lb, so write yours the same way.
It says 132lb
